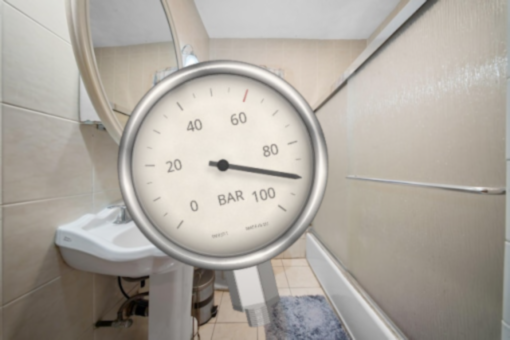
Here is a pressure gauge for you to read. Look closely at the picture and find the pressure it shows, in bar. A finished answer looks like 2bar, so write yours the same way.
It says 90bar
